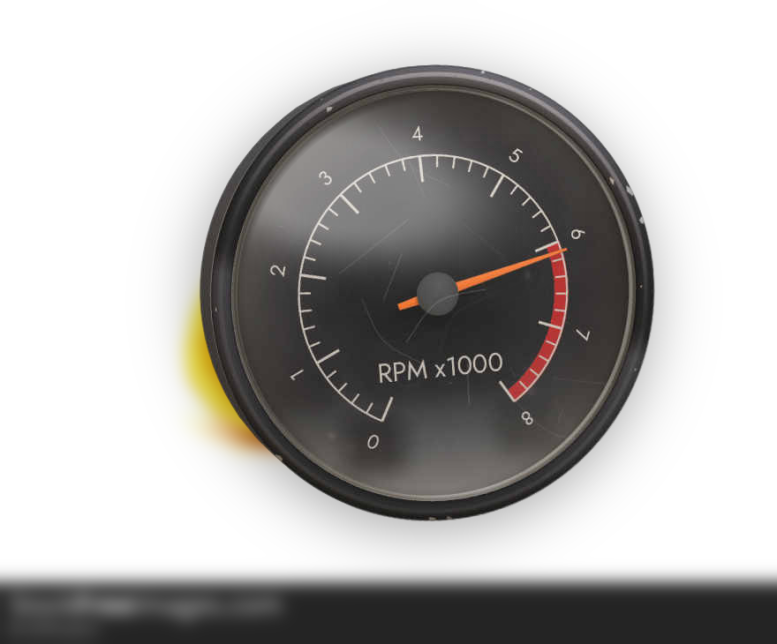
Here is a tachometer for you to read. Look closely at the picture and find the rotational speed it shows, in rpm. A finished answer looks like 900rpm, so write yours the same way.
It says 6100rpm
